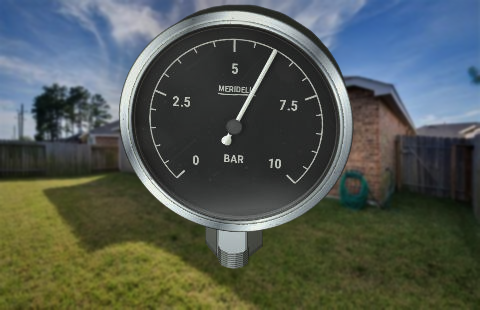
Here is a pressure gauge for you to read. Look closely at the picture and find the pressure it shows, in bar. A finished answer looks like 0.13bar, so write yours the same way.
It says 6bar
